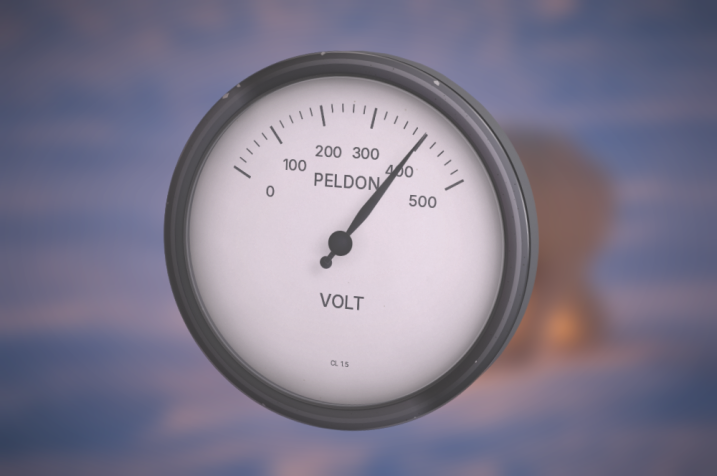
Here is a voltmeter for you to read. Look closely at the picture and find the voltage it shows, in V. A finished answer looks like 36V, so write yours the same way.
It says 400V
